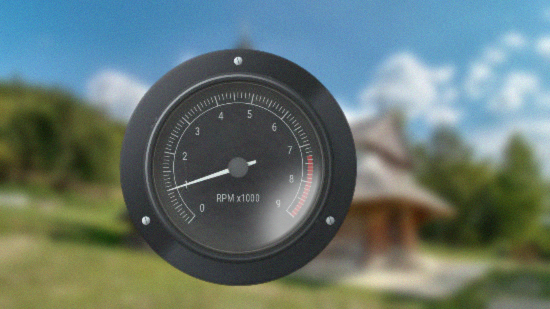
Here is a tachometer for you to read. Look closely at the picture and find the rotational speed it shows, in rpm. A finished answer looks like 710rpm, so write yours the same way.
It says 1000rpm
